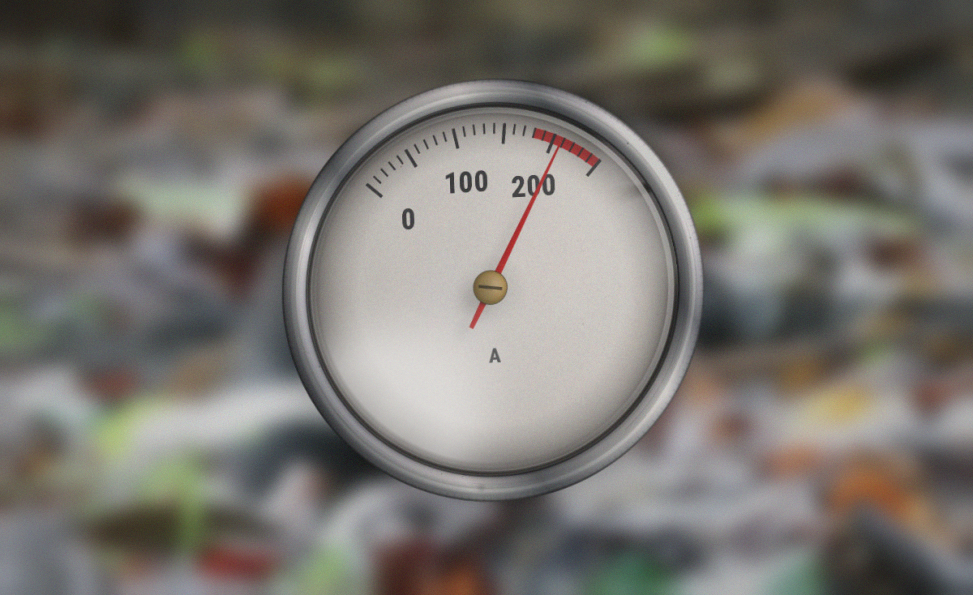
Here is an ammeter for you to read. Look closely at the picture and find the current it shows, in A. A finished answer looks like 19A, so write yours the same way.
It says 210A
